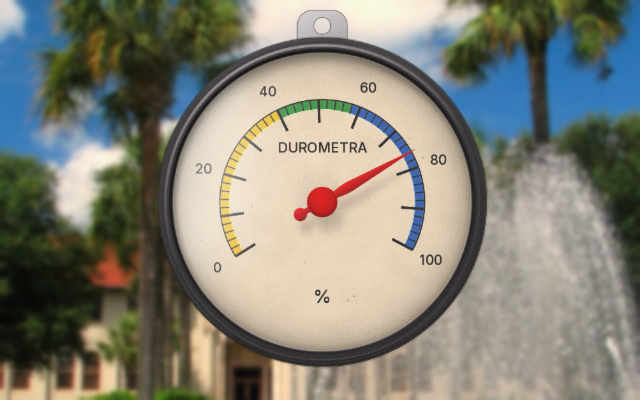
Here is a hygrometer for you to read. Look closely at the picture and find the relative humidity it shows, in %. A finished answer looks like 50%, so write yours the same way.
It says 76%
